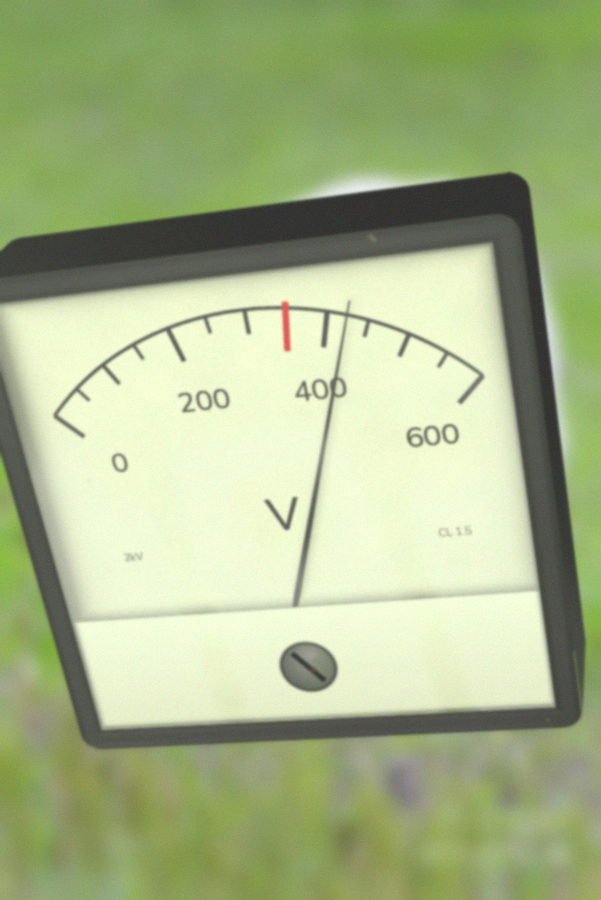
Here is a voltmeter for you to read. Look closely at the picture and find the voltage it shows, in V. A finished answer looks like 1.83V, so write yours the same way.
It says 425V
